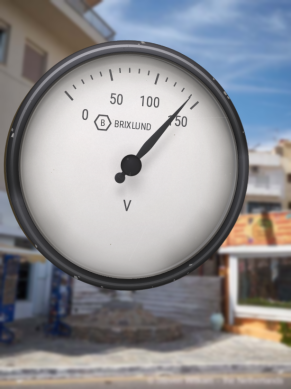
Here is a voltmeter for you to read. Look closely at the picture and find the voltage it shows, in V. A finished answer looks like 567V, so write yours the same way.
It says 140V
